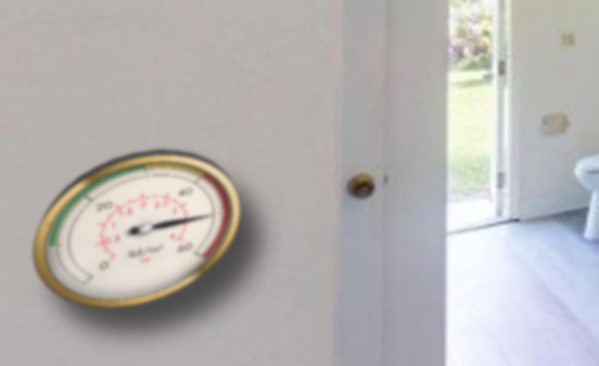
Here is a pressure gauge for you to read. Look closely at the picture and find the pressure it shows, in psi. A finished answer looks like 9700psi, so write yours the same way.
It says 50psi
